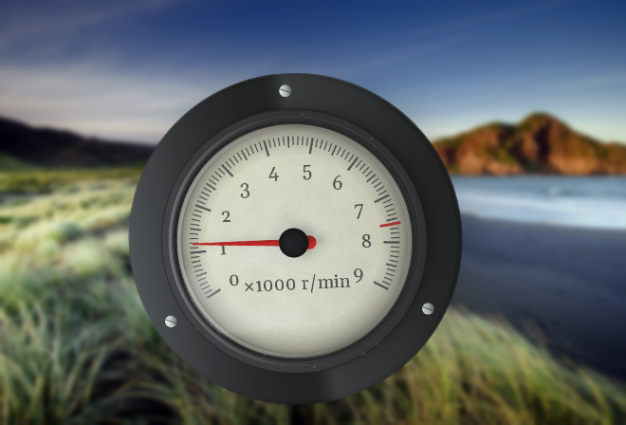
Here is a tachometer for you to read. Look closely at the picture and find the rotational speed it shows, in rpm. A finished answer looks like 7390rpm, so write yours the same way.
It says 1200rpm
